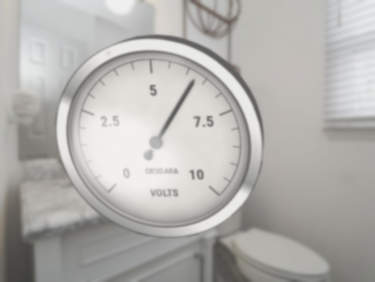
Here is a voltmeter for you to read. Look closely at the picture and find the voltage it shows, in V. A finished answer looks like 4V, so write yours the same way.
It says 6.25V
